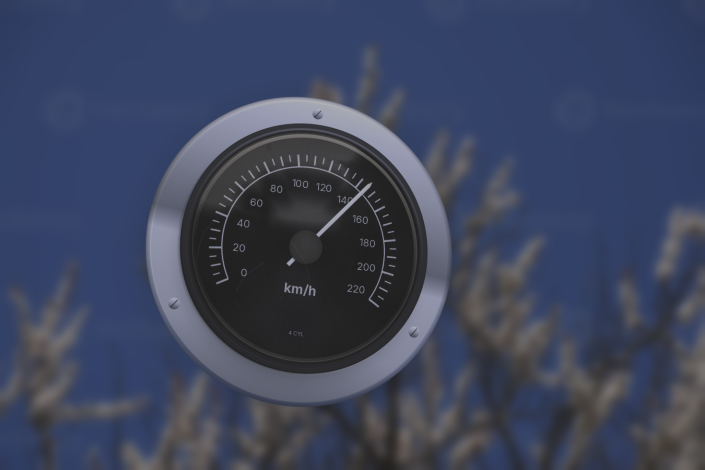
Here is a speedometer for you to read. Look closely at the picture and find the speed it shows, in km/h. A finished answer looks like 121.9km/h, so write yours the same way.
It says 145km/h
